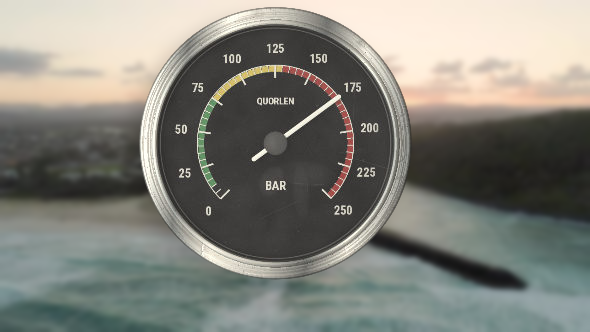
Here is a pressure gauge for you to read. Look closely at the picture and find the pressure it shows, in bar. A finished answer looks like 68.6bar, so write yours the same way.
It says 175bar
